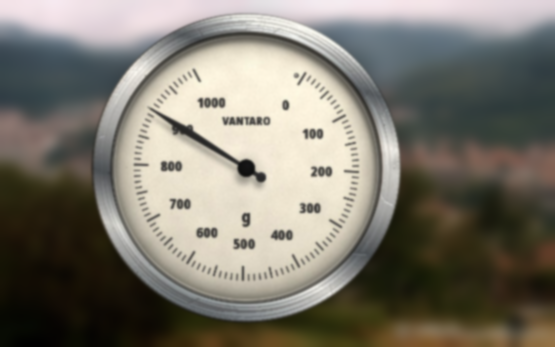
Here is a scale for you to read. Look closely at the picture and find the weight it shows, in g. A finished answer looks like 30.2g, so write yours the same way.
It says 900g
